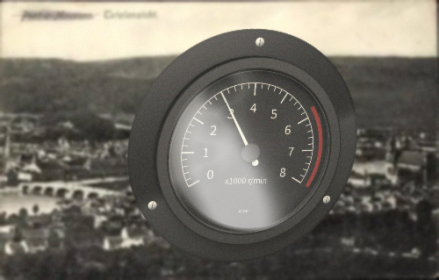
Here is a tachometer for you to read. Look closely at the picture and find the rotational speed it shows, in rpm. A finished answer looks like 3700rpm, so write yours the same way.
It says 3000rpm
